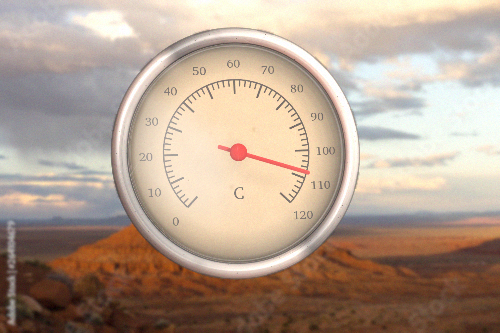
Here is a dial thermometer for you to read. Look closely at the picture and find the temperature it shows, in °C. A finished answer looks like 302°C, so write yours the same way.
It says 108°C
